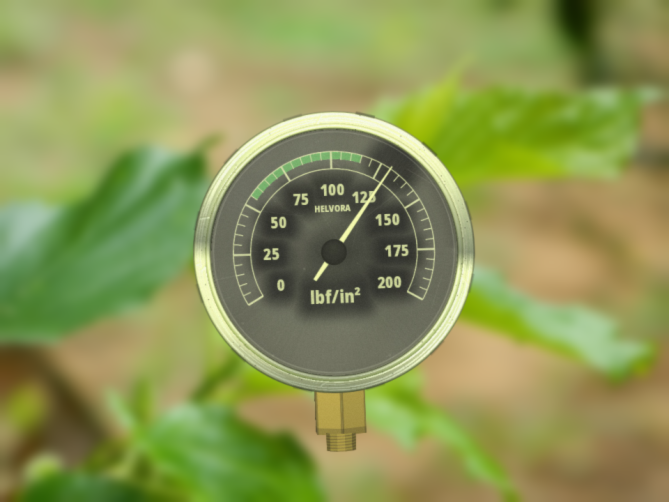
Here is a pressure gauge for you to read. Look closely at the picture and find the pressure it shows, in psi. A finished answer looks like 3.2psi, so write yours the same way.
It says 130psi
